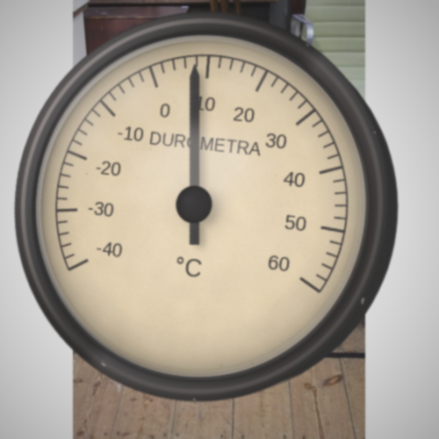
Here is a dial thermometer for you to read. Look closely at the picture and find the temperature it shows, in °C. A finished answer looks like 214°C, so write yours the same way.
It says 8°C
